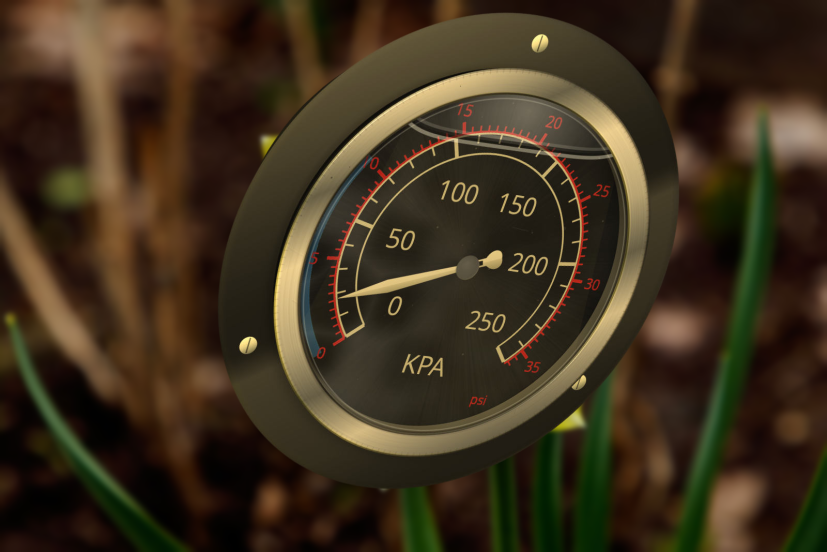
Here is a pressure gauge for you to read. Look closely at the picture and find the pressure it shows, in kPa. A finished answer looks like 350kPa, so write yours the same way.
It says 20kPa
